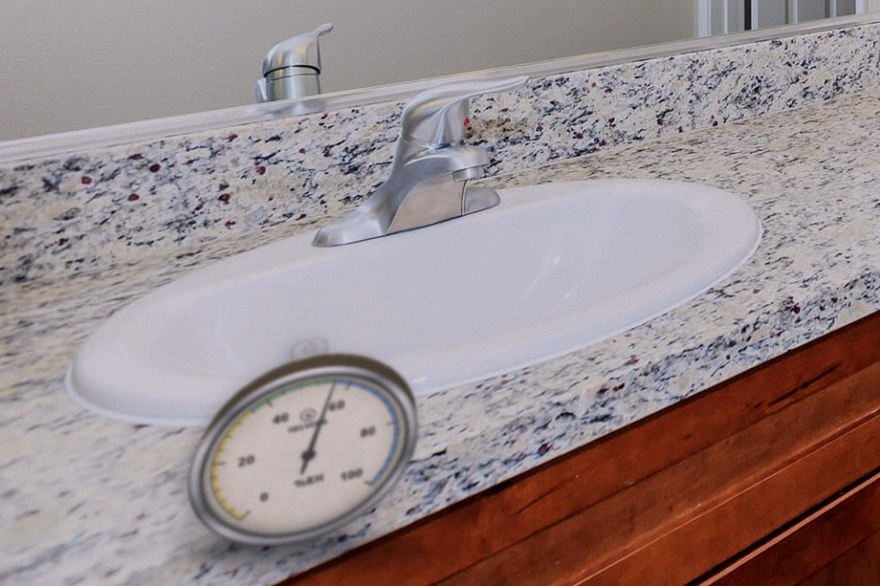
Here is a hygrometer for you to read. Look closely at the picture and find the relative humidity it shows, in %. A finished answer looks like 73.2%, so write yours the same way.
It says 56%
